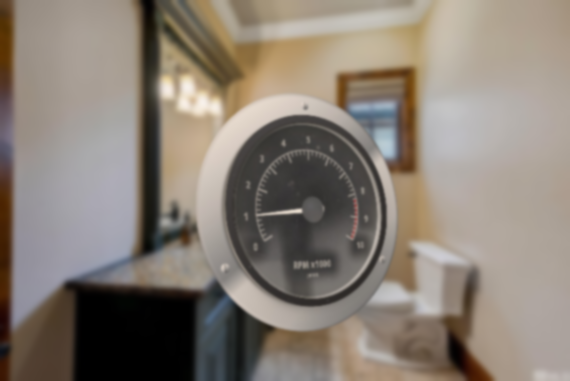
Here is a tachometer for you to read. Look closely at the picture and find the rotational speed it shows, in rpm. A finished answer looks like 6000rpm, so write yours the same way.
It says 1000rpm
